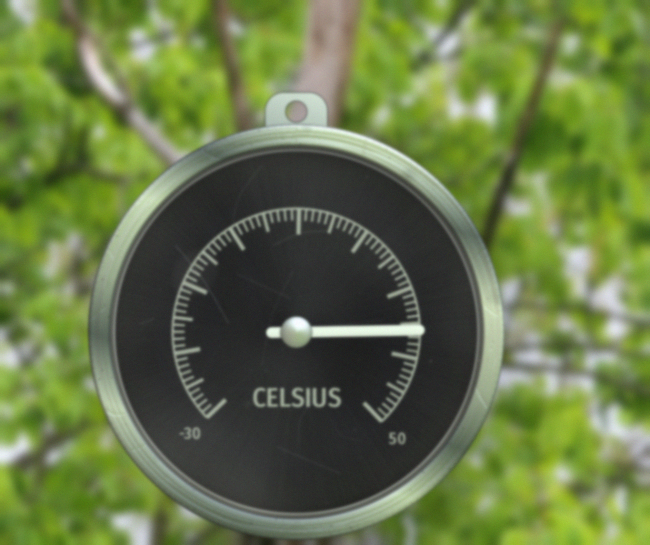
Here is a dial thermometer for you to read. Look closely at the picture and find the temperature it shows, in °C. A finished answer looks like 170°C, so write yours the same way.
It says 36°C
